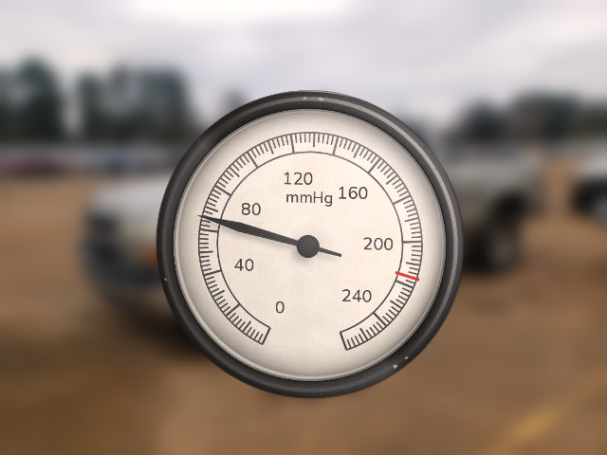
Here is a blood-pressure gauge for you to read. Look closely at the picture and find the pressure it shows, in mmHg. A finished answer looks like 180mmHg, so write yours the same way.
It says 66mmHg
